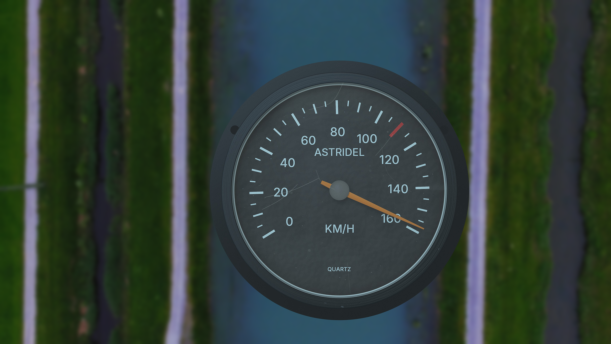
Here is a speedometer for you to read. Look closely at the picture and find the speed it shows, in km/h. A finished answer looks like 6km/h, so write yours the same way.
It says 157.5km/h
